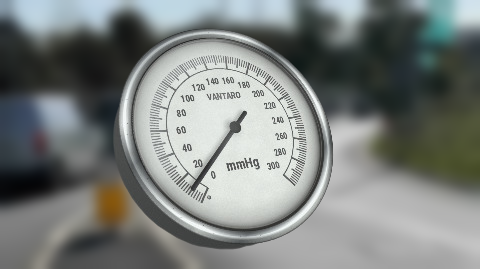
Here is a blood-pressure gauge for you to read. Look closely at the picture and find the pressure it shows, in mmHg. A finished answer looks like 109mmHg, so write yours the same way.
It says 10mmHg
